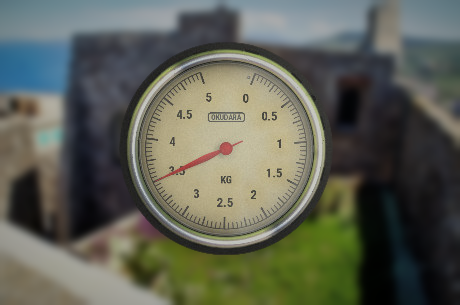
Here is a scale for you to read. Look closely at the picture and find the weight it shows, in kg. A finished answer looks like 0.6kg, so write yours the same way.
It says 3.5kg
